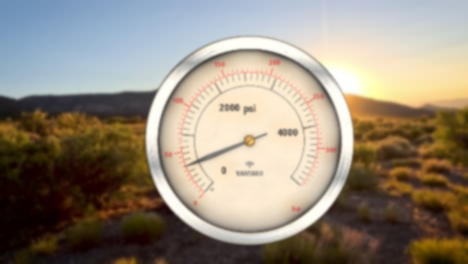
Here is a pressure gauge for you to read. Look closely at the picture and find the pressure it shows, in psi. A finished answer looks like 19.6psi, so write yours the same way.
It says 500psi
